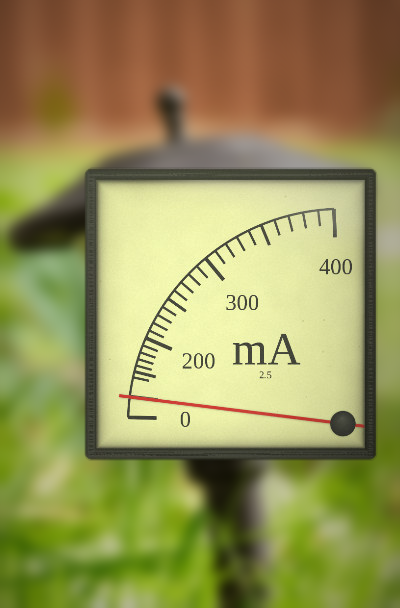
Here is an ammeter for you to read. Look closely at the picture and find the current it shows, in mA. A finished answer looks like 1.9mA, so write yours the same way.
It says 100mA
